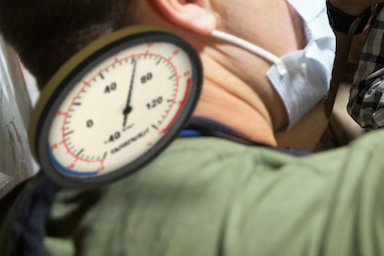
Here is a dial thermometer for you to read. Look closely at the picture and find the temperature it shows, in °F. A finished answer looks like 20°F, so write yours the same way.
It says 60°F
